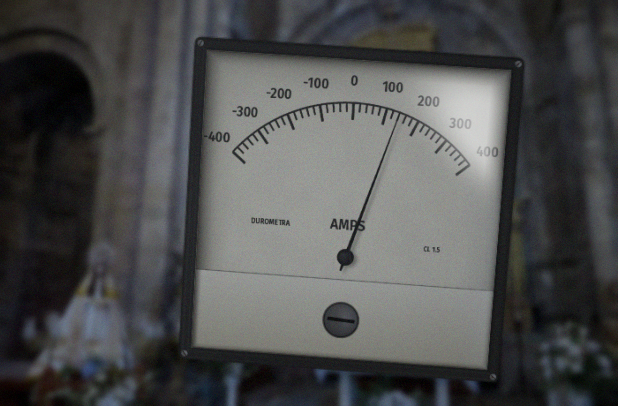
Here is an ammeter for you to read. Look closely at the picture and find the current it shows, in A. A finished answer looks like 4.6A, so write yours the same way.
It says 140A
